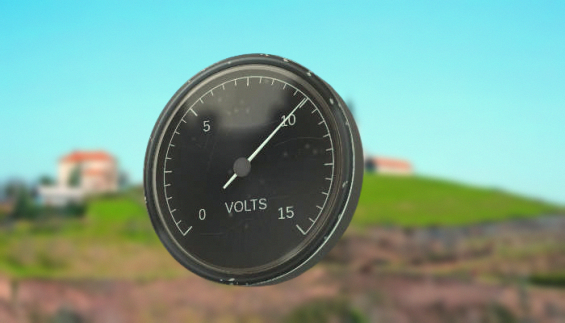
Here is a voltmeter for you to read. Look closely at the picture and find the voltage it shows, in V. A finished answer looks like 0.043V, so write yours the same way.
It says 10V
